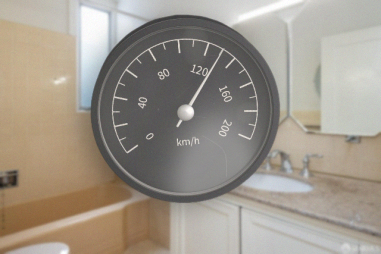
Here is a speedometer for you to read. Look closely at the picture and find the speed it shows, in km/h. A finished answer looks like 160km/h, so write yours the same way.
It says 130km/h
